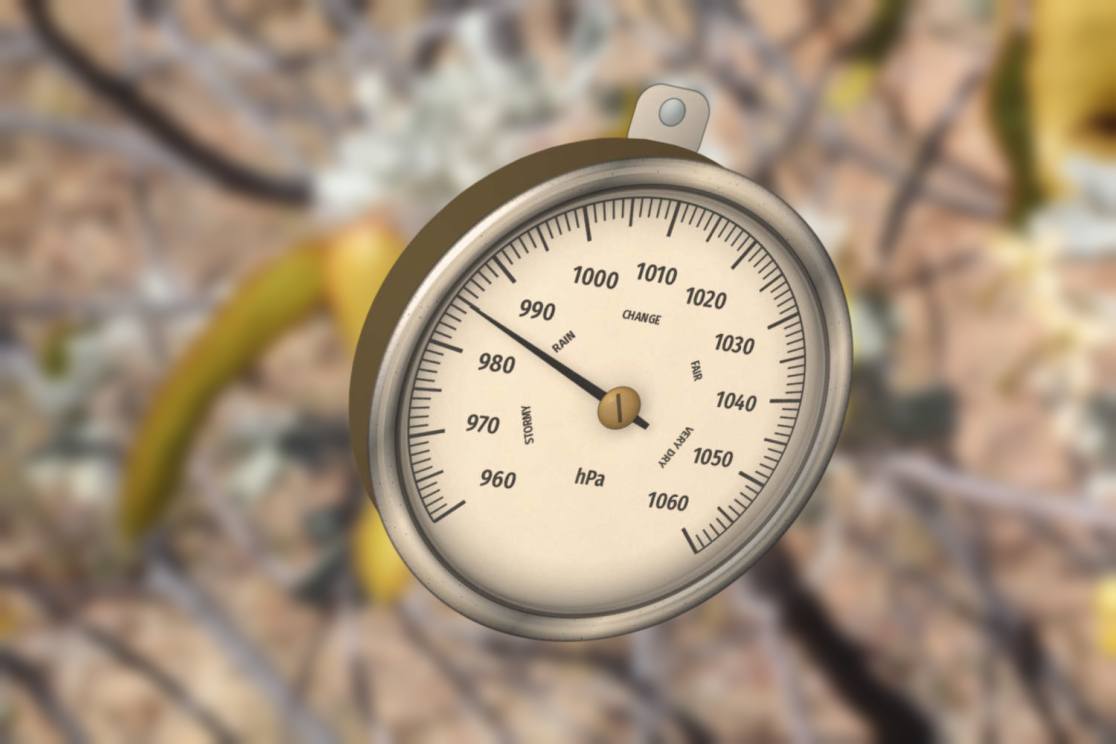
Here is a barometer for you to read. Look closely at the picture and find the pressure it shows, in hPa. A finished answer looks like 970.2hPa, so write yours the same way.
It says 985hPa
